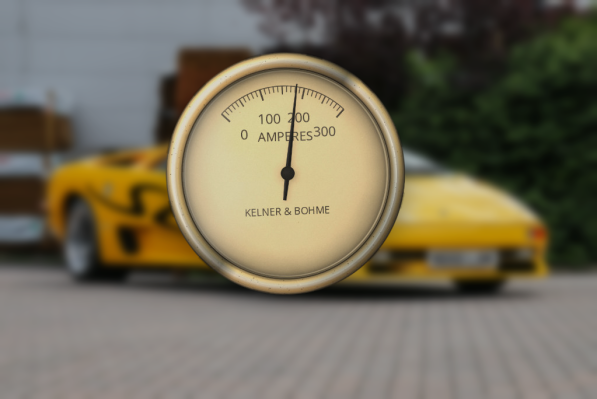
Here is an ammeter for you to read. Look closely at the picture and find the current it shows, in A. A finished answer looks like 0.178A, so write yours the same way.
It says 180A
